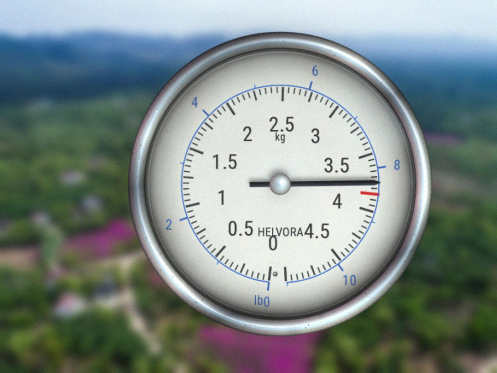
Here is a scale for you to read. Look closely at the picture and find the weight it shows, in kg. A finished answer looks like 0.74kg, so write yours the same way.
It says 3.75kg
